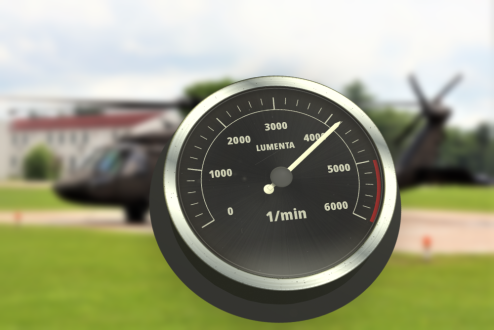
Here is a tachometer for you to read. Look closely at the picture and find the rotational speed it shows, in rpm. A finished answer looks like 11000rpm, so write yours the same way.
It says 4200rpm
